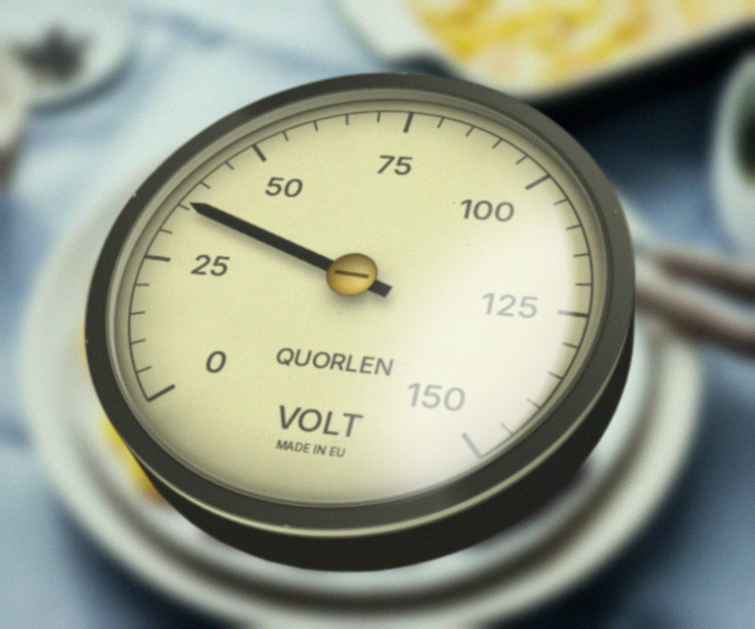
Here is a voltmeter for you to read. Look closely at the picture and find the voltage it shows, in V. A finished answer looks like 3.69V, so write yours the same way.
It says 35V
